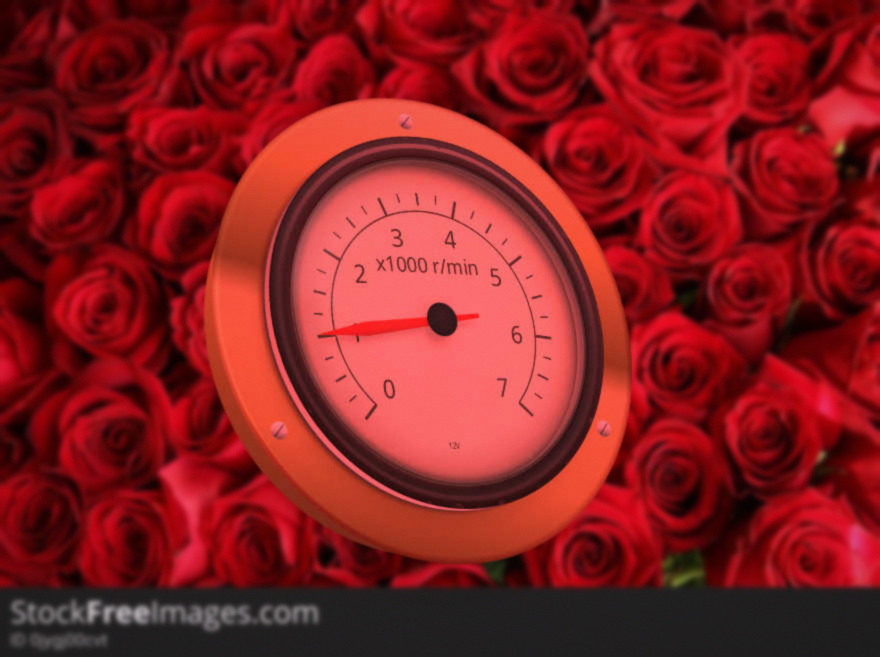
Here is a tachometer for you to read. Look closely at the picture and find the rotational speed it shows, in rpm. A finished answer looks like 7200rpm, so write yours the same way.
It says 1000rpm
